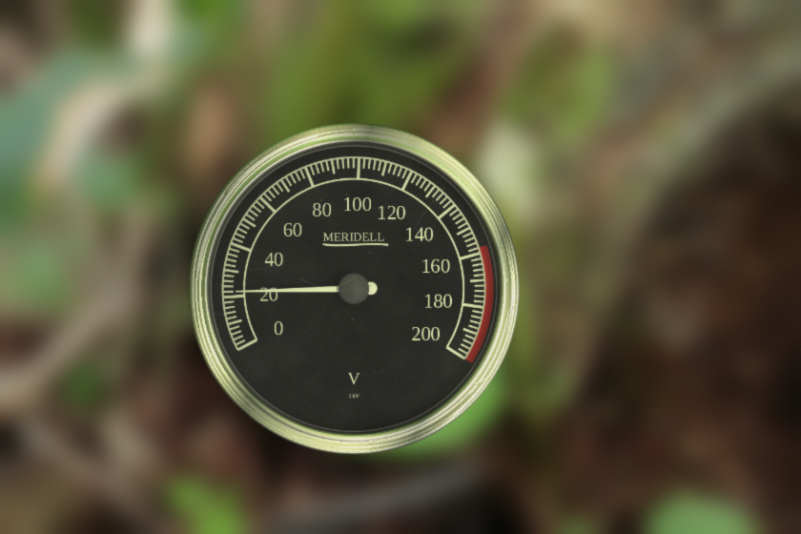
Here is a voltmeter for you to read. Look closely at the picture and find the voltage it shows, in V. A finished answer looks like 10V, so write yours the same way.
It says 22V
